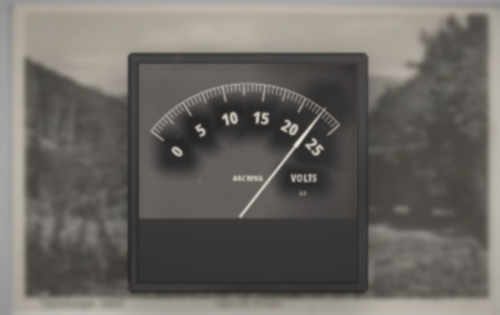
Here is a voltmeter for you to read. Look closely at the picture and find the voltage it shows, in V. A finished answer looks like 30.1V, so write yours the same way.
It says 22.5V
